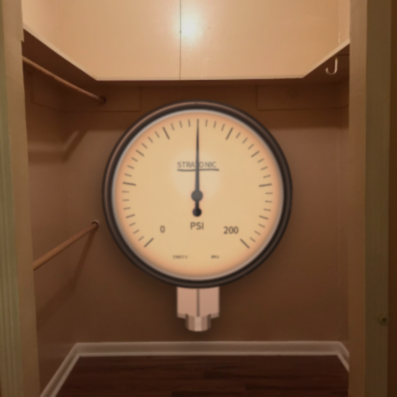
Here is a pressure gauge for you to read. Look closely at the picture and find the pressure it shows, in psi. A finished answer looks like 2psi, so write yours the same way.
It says 100psi
